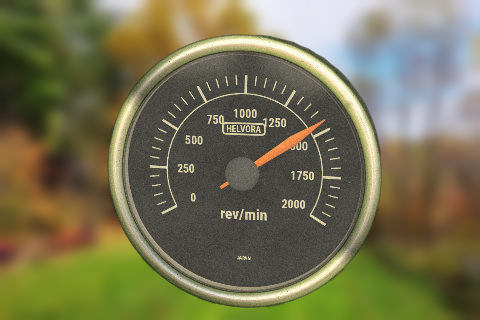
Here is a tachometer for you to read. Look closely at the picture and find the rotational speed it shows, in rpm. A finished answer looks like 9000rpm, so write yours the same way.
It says 1450rpm
